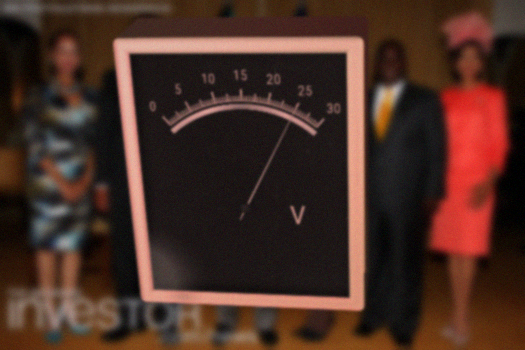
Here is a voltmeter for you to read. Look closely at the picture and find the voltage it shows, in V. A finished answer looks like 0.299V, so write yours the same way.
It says 25V
